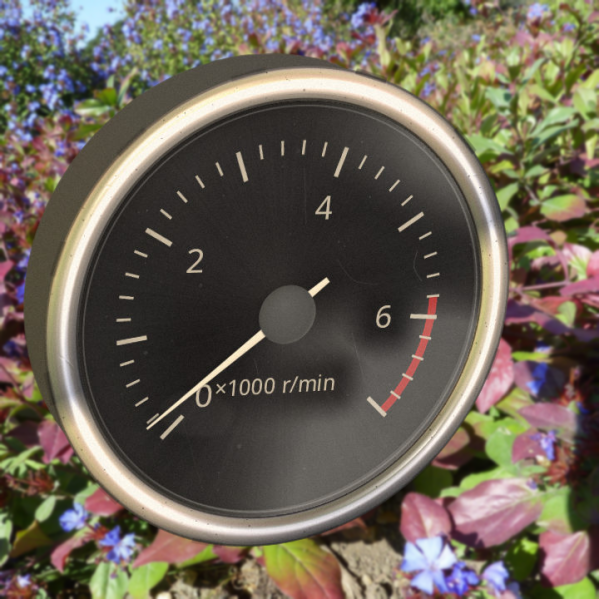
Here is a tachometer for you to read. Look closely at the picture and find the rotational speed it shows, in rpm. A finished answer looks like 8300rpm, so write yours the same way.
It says 200rpm
